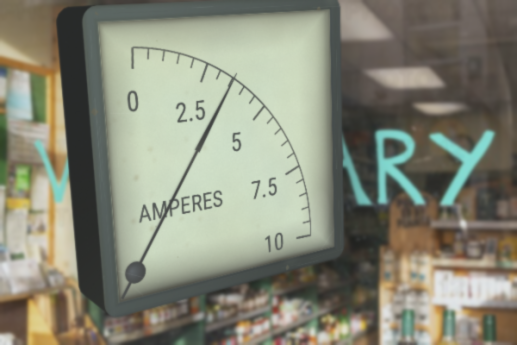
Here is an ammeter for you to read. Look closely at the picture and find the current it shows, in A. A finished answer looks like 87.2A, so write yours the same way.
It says 3.5A
